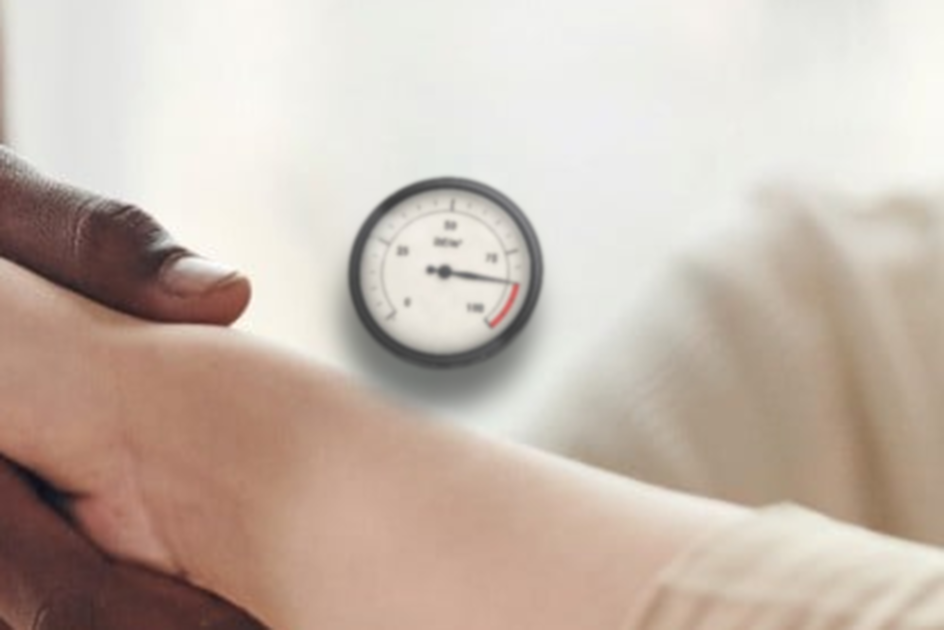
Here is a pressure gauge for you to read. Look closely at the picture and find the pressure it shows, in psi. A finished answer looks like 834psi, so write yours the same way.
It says 85psi
